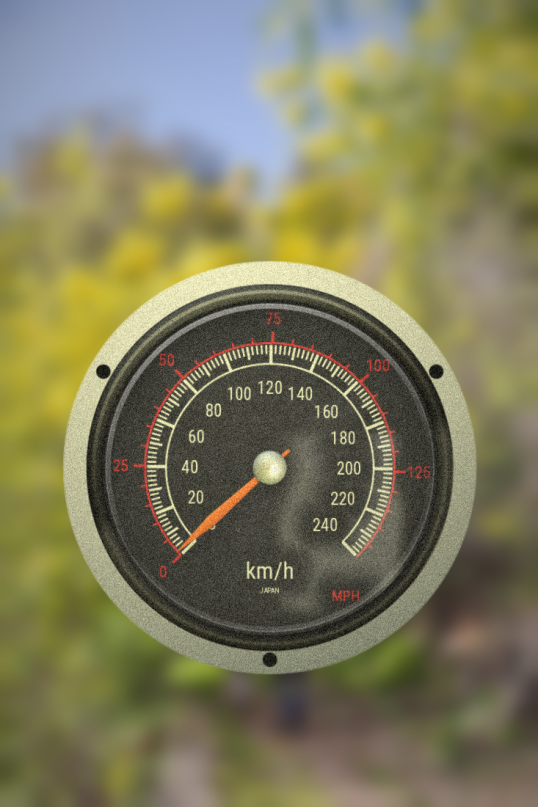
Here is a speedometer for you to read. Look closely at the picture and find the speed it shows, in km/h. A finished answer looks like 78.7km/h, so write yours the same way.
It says 2km/h
